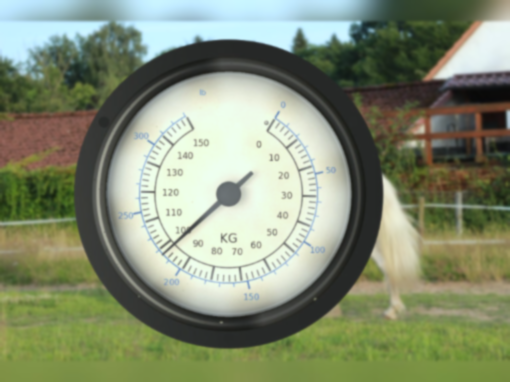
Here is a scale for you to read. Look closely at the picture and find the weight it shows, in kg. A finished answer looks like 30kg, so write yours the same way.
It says 98kg
